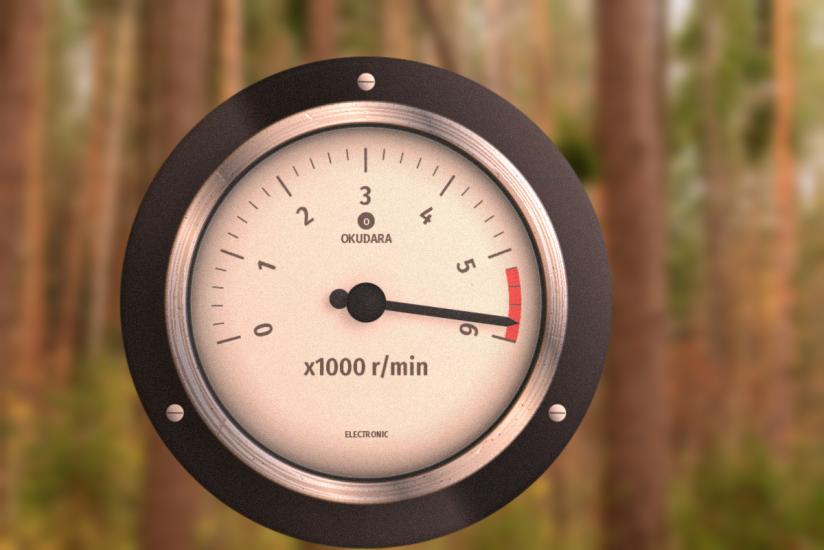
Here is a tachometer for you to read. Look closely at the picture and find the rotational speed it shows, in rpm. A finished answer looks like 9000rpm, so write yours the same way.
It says 5800rpm
